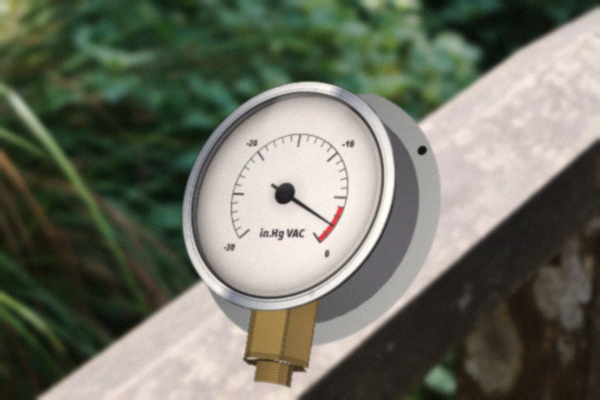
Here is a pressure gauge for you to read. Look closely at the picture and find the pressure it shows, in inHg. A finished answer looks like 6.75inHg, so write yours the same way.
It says -2inHg
